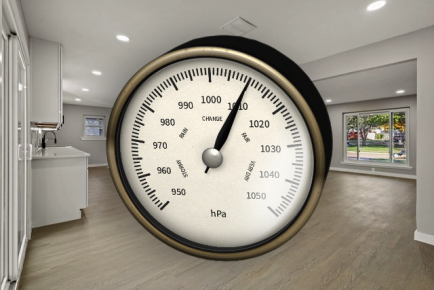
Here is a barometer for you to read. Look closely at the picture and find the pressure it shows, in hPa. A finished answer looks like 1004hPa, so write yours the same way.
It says 1010hPa
